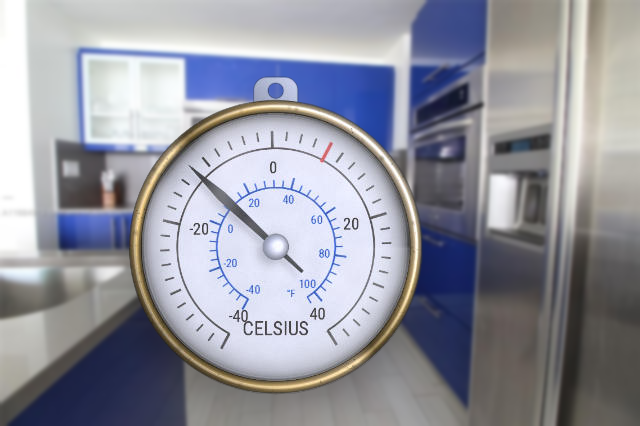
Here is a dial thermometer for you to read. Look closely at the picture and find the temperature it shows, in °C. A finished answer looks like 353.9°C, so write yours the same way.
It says -12°C
